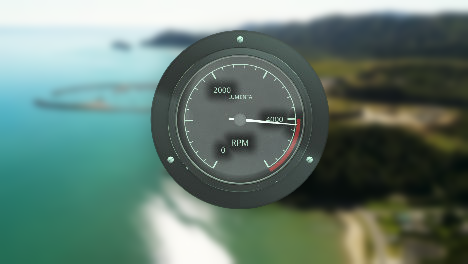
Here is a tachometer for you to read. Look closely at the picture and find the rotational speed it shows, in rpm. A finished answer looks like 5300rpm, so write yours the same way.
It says 4100rpm
